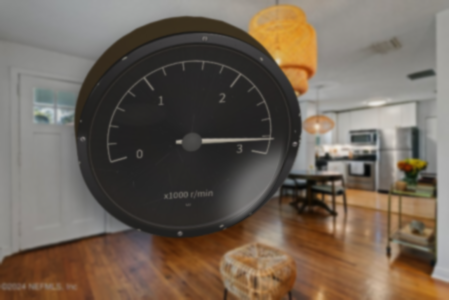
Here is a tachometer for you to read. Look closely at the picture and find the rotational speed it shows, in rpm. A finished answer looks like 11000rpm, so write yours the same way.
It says 2800rpm
